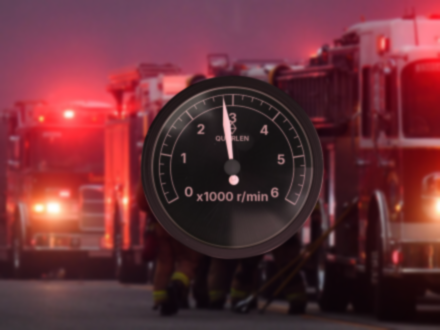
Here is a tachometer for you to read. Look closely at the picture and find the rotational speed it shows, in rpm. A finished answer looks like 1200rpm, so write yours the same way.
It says 2800rpm
